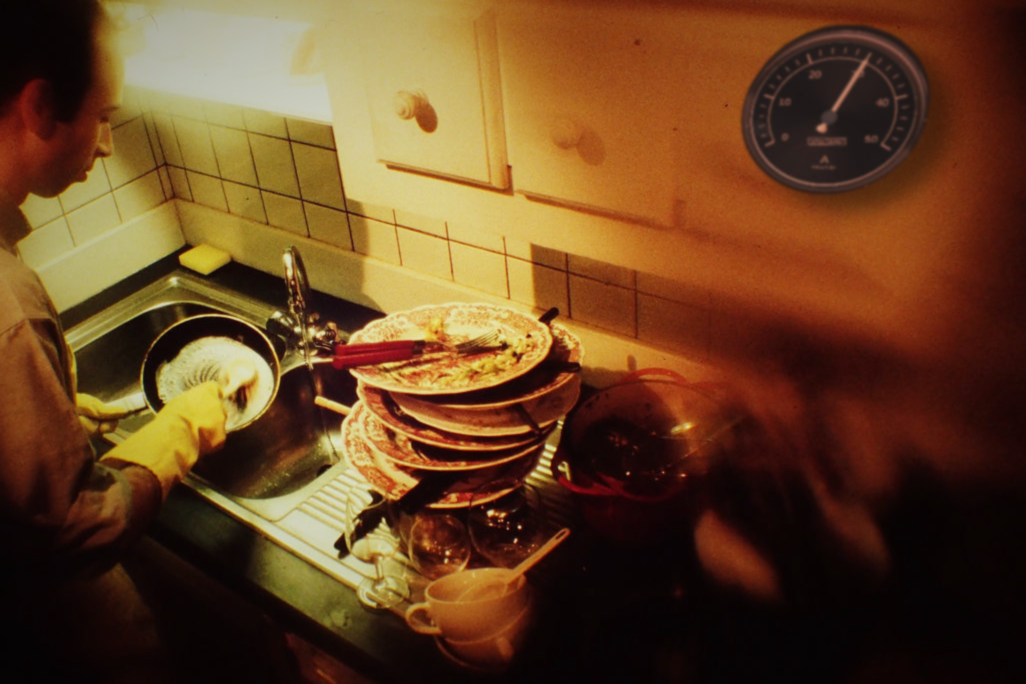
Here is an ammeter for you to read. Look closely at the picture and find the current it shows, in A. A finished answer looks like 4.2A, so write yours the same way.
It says 30A
